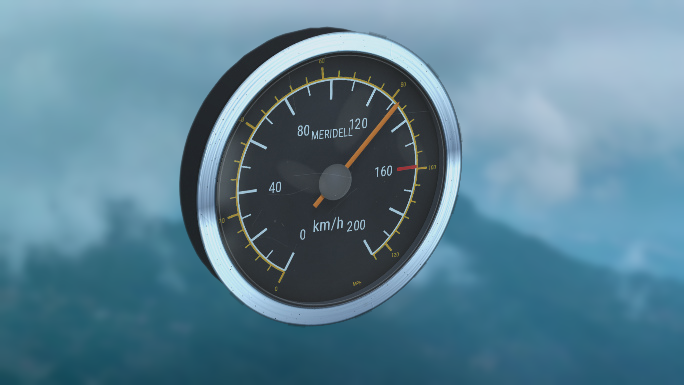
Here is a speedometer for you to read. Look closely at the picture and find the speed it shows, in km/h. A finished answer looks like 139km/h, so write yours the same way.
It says 130km/h
